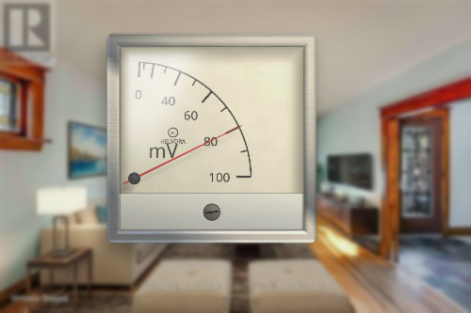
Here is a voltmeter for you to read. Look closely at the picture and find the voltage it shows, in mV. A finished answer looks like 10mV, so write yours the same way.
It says 80mV
